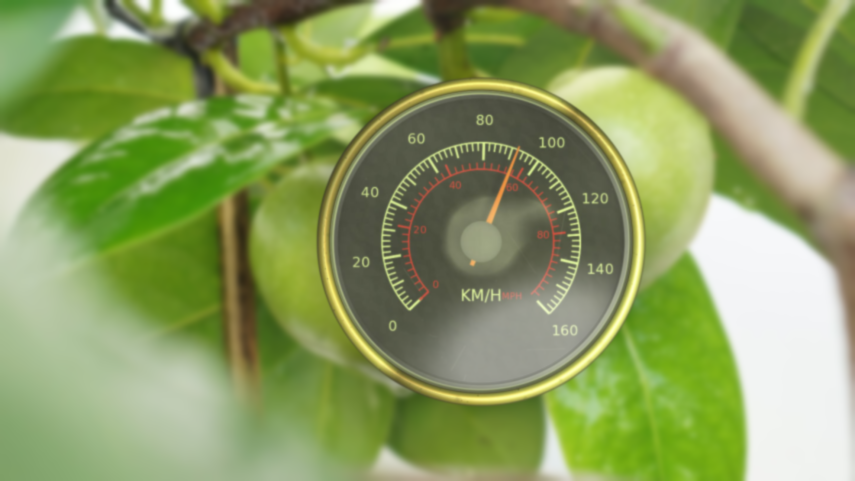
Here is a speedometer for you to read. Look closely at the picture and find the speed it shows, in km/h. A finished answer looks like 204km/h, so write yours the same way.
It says 92km/h
